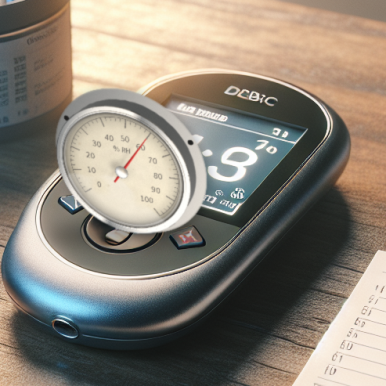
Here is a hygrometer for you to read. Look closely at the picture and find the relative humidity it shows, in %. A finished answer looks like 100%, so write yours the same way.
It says 60%
